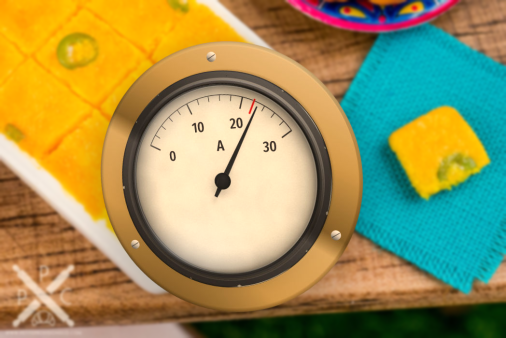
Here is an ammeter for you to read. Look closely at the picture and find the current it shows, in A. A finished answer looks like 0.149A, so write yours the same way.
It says 23A
